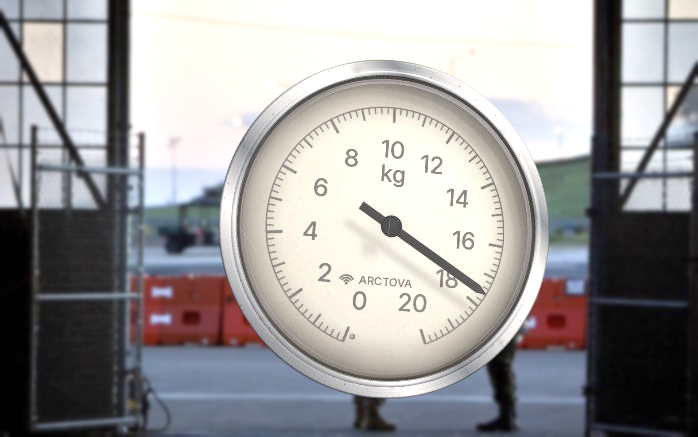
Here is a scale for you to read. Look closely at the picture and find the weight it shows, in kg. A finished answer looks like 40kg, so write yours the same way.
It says 17.6kg
